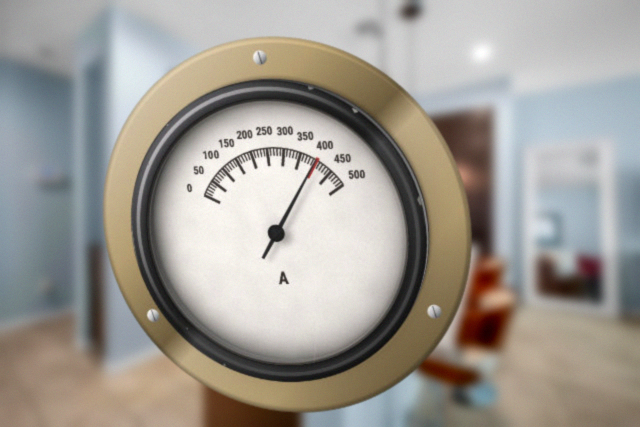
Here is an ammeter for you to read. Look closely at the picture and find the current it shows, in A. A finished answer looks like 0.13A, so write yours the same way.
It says 400A
